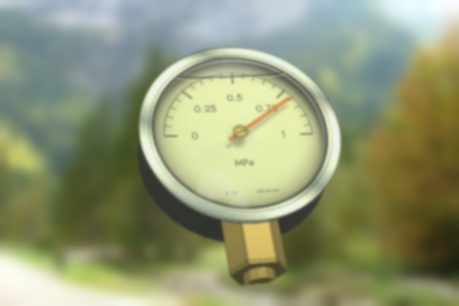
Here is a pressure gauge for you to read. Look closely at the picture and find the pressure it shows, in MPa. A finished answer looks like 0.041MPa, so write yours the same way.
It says 0.8MPa
